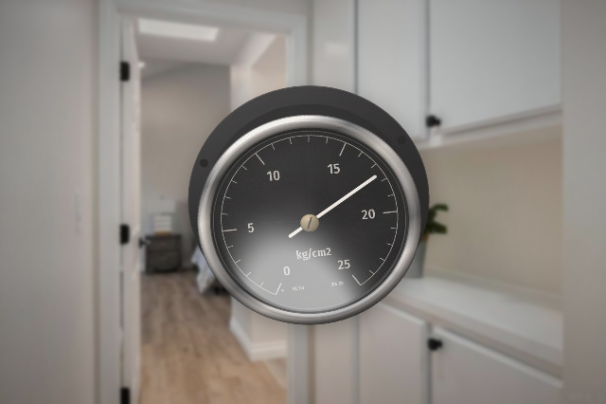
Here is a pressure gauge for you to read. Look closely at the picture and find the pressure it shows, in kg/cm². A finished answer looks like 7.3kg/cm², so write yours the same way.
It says 17.5kg/cm²
